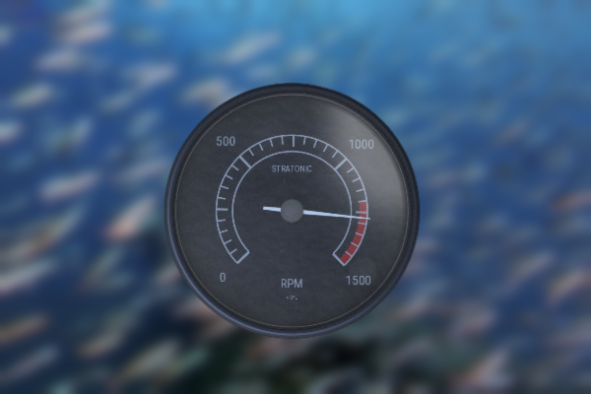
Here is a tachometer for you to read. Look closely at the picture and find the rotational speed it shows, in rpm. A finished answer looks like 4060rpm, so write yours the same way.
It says 1275rpm
